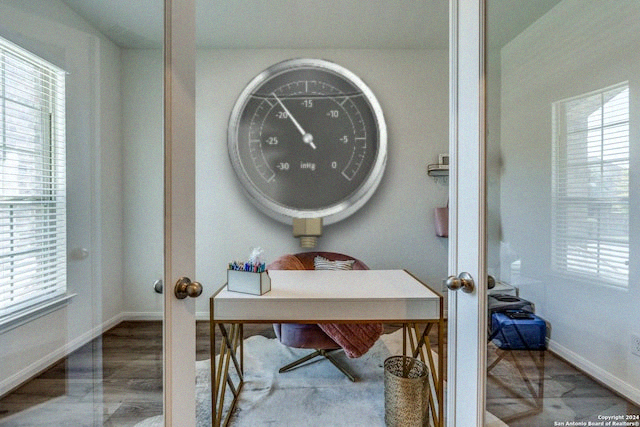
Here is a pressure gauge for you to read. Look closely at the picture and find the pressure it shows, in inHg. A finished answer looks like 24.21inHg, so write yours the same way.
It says -19inHg
